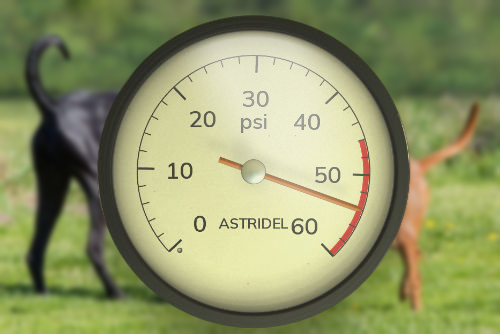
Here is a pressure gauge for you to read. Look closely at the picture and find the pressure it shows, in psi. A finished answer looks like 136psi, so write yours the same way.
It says 54psi
